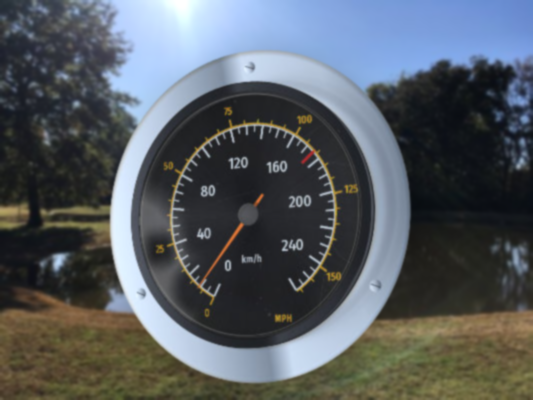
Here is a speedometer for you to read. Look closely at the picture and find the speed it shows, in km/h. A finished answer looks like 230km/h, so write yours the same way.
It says 10km/h
